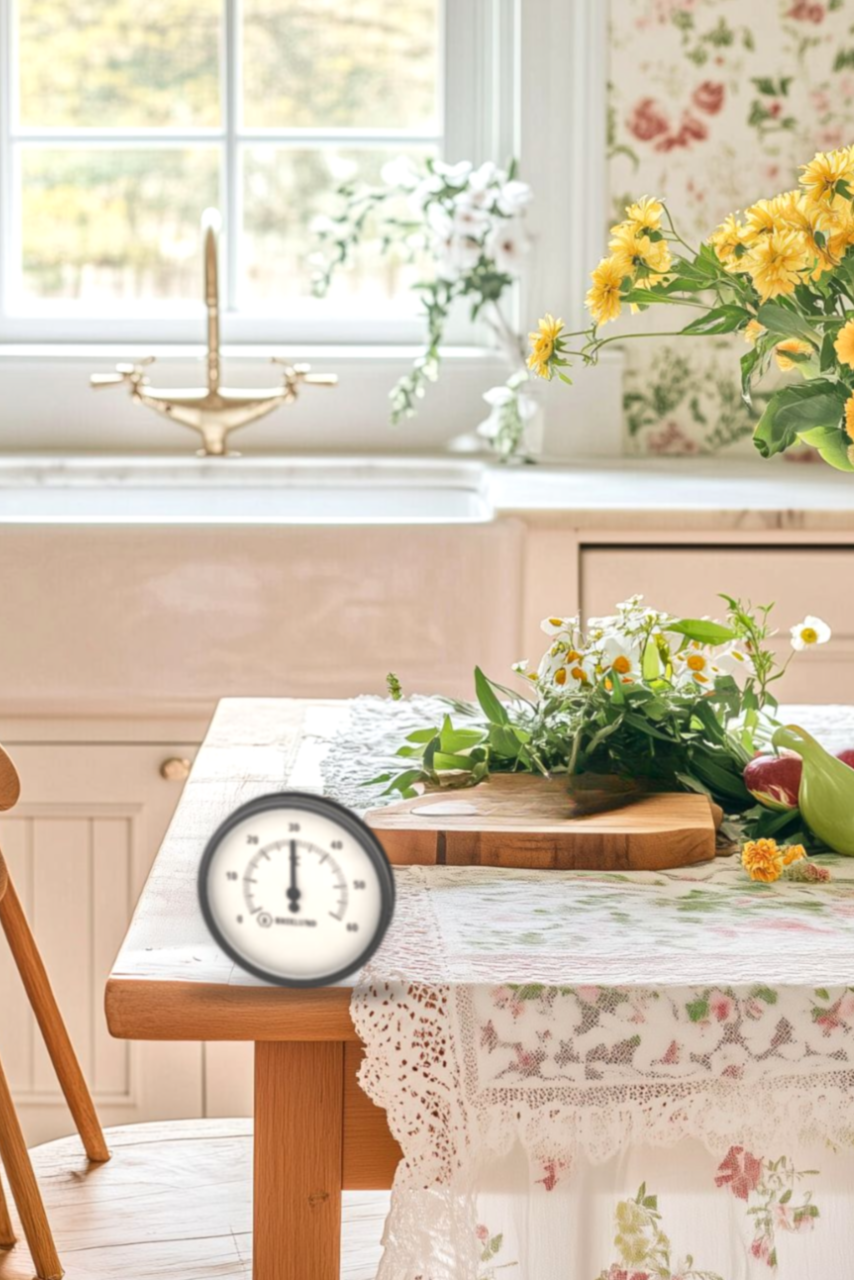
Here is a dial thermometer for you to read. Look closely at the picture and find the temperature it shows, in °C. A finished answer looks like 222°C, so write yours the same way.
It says 30°C
